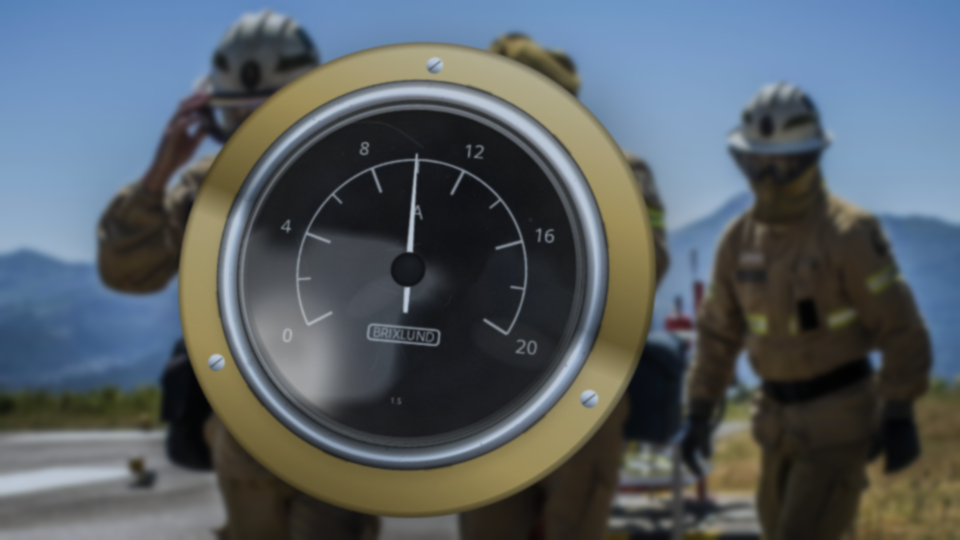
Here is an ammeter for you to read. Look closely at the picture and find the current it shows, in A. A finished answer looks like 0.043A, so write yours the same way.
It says 10A
